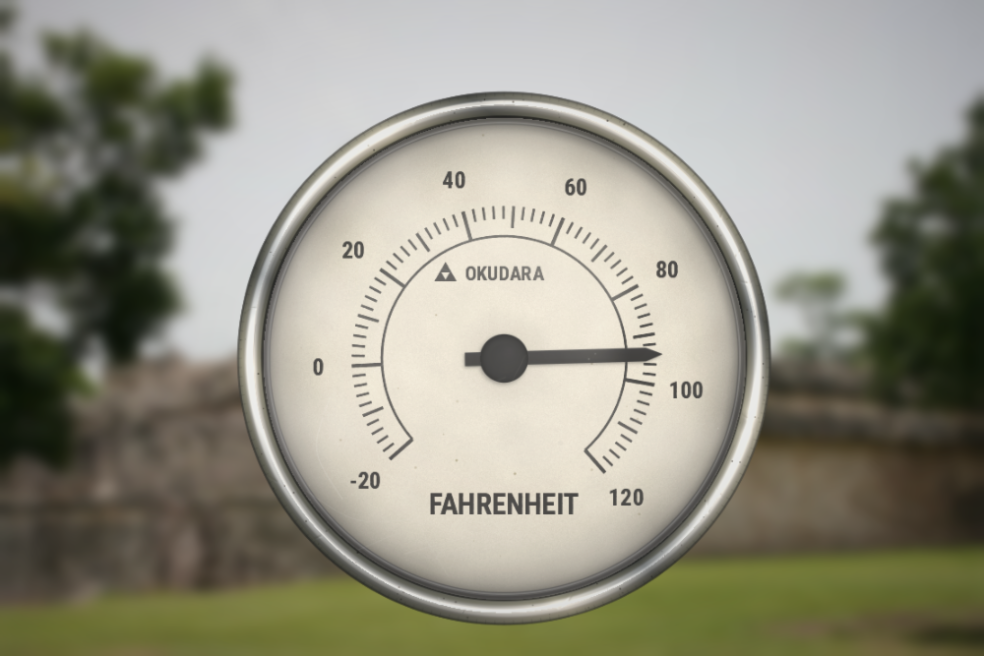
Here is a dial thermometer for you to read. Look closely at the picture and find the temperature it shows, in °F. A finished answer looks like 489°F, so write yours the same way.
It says 94°F
